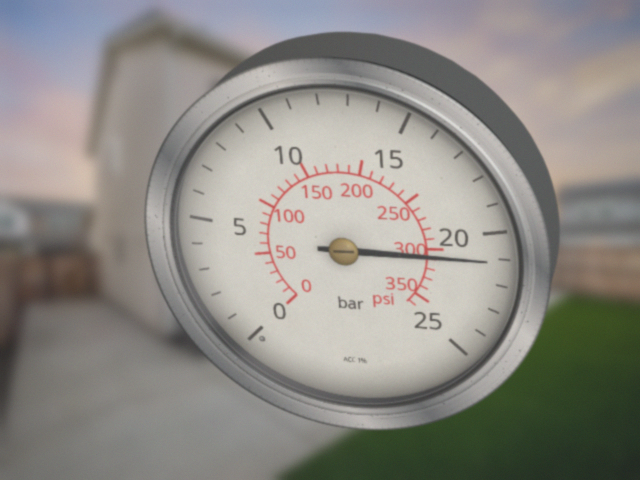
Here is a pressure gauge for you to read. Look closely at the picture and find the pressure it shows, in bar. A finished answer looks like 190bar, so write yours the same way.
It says 21bar
